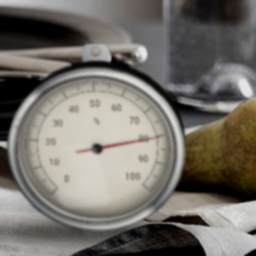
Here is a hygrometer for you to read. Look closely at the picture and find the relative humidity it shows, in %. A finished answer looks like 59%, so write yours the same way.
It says 80%
